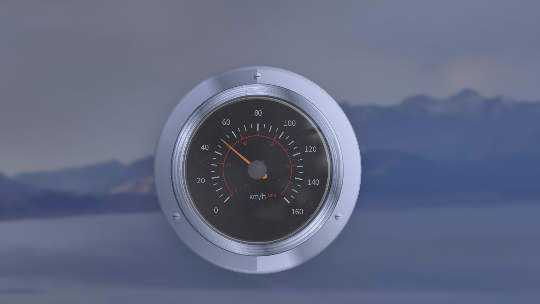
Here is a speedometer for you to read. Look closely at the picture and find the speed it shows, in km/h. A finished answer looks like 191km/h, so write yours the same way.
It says 50km/h
